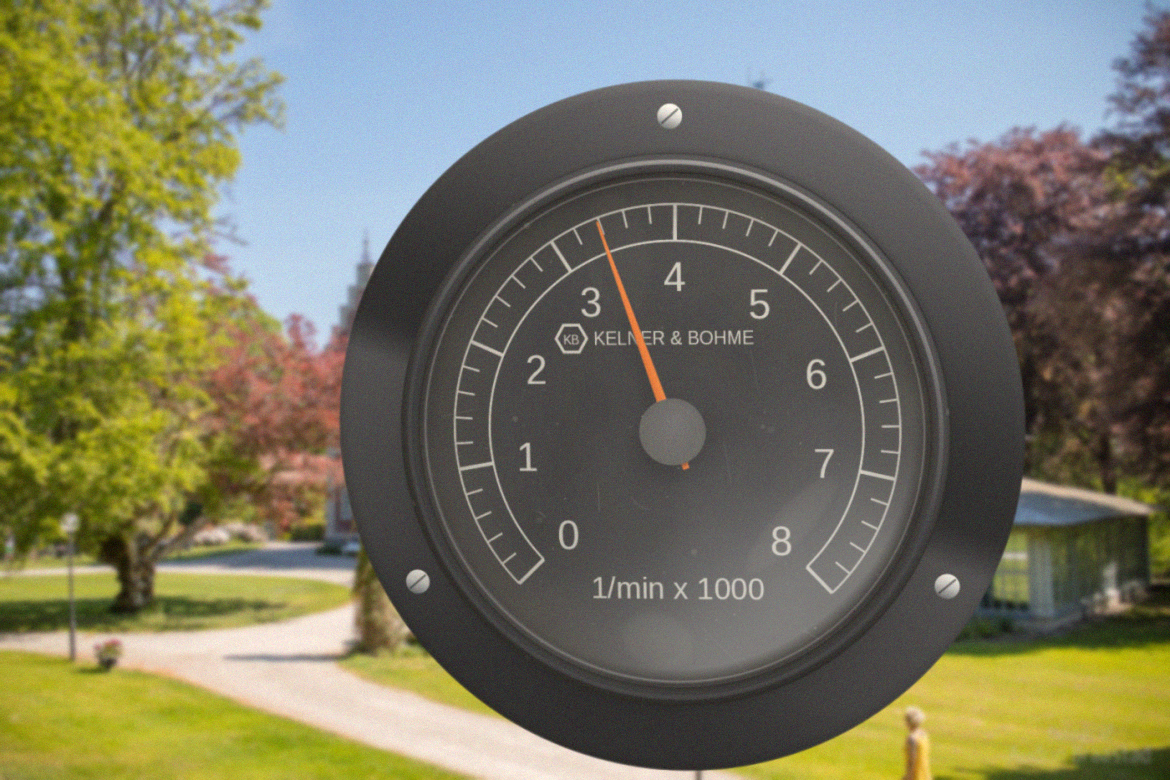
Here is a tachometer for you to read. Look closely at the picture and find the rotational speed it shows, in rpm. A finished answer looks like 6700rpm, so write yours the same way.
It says 3400rpm
